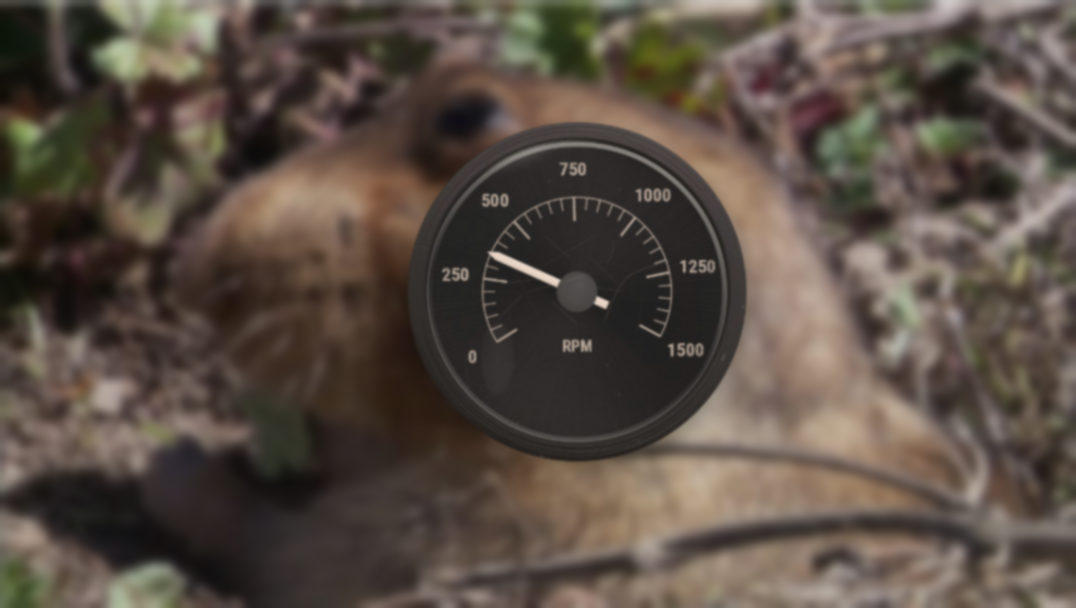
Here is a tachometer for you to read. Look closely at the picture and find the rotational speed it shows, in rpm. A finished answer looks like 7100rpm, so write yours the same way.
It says 350rpm
